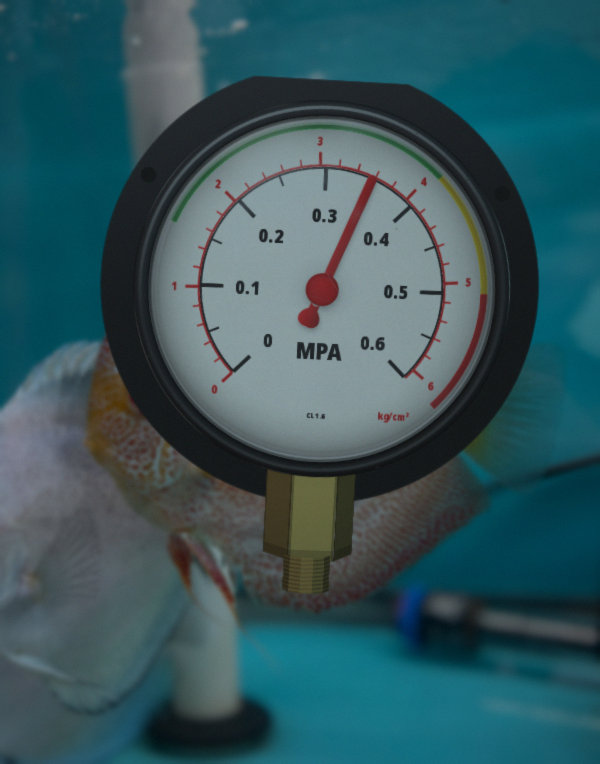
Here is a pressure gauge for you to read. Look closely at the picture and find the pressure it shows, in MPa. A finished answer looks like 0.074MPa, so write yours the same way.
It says 0.35MPa
